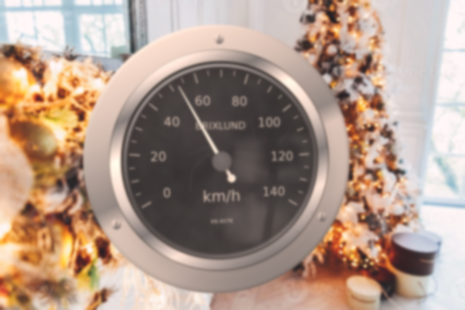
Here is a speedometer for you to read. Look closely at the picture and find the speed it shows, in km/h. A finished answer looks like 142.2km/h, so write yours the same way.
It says 52.5km/h
